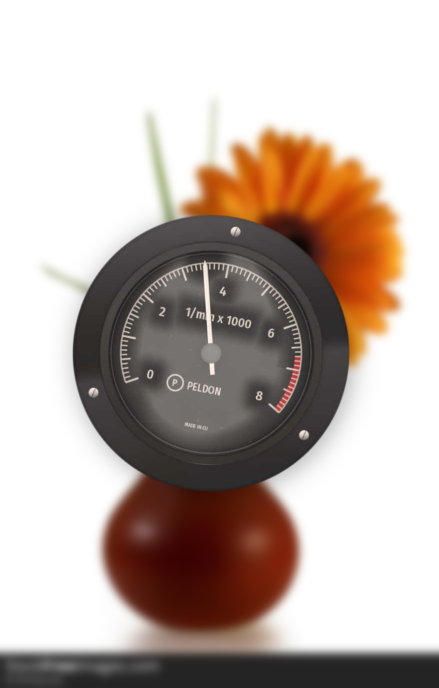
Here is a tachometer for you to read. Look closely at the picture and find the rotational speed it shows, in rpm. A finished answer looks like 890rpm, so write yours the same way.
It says 3500rpm
